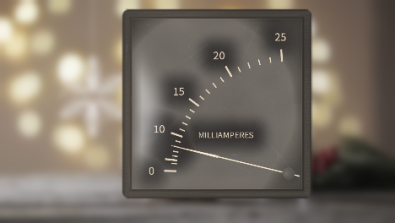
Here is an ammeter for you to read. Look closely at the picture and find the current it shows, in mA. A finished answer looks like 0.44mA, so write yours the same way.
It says 8mA
